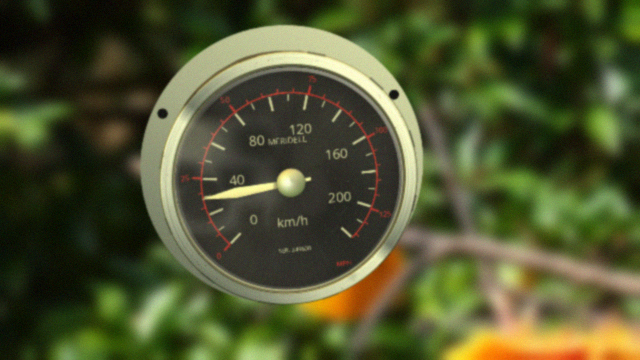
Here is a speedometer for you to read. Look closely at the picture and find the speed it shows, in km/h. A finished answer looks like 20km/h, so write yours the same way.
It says 30km/h
